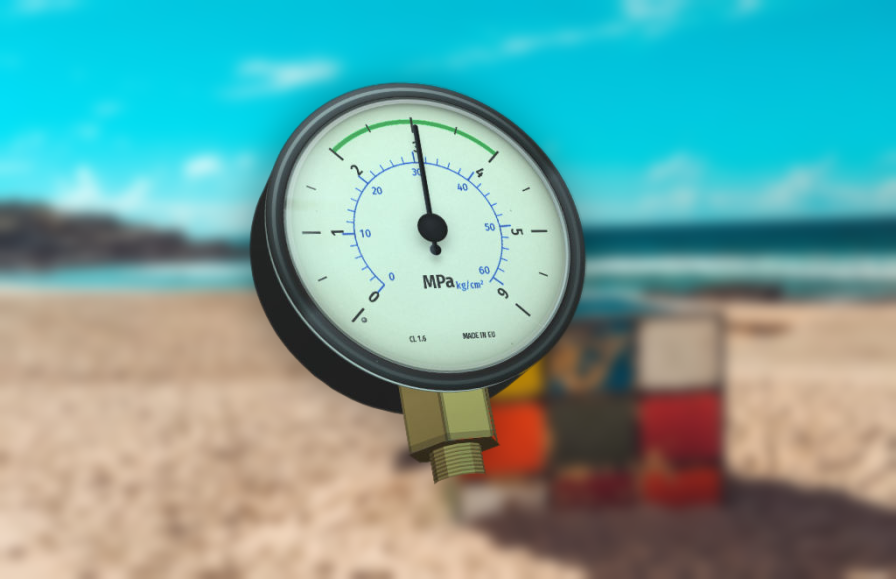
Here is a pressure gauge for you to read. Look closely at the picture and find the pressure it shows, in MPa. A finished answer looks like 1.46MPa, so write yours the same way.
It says 3MPa
